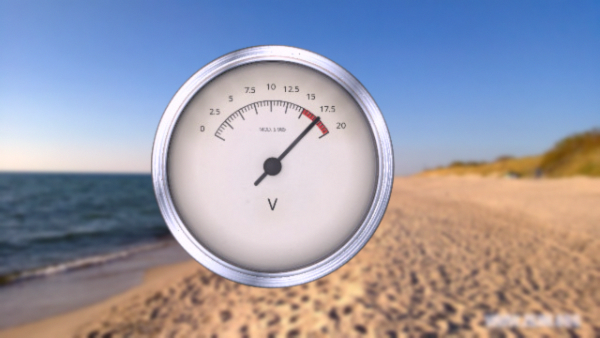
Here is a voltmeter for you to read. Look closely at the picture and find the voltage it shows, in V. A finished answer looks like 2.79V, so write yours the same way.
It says 17.5V
